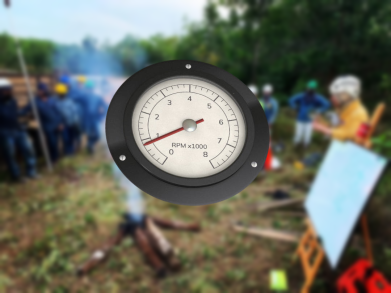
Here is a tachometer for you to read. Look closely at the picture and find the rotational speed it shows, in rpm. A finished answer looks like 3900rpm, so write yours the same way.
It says 800rpm
